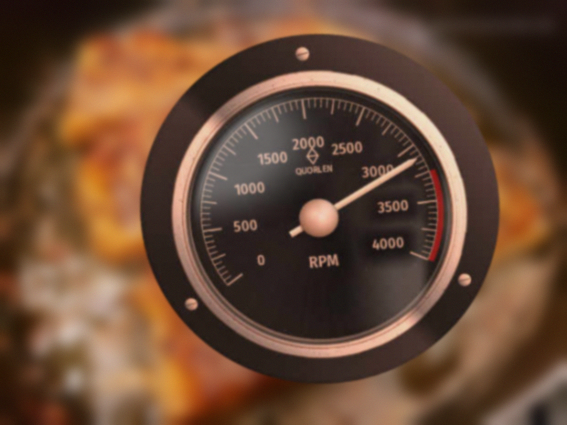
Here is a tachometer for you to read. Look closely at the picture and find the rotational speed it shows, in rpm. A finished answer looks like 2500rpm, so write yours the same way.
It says 3100rpm
